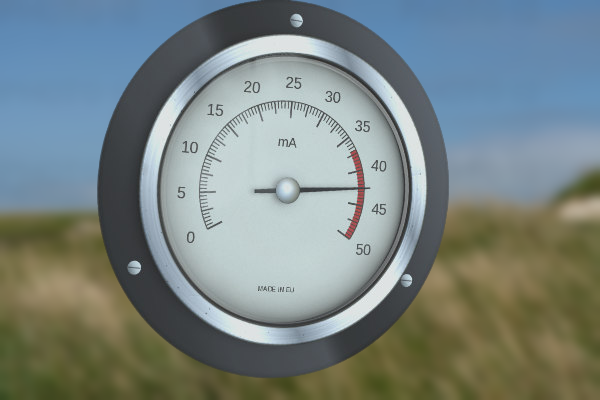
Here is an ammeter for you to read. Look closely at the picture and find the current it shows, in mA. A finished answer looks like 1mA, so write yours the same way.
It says 42.5mA
